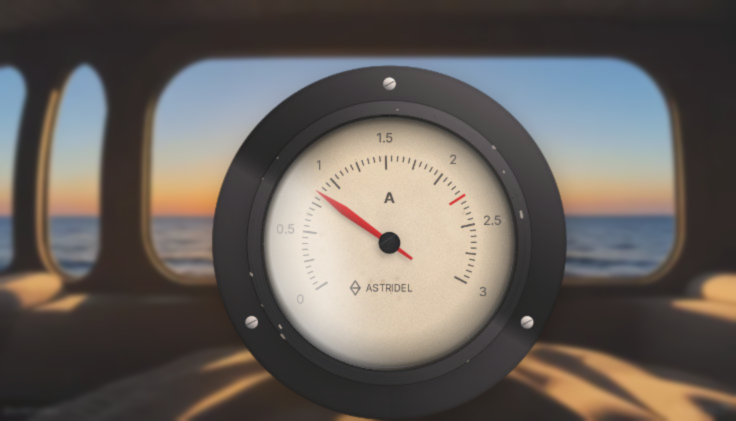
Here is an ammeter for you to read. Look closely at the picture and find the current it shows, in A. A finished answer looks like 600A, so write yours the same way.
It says 0.85A
